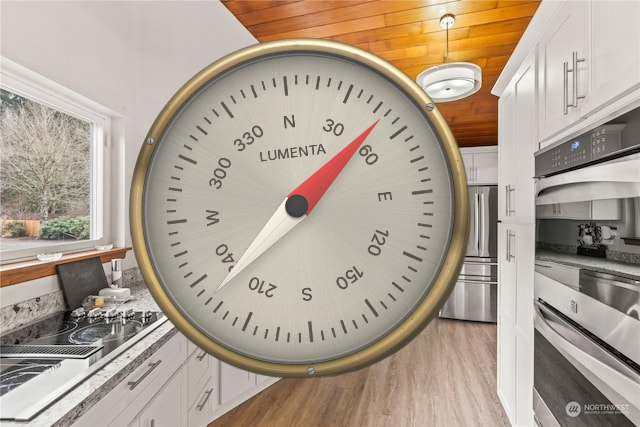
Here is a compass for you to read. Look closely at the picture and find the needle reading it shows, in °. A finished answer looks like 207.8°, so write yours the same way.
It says 50°
